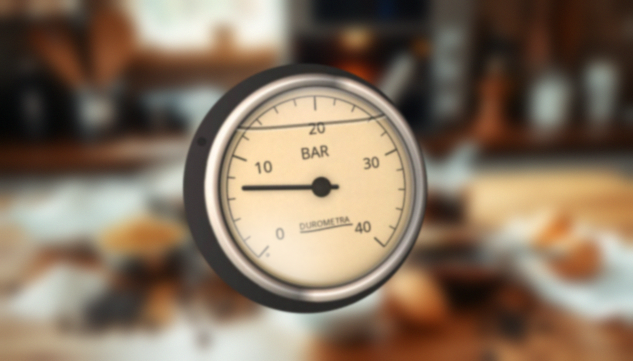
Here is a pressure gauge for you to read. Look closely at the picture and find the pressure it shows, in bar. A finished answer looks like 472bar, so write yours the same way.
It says 7bar
